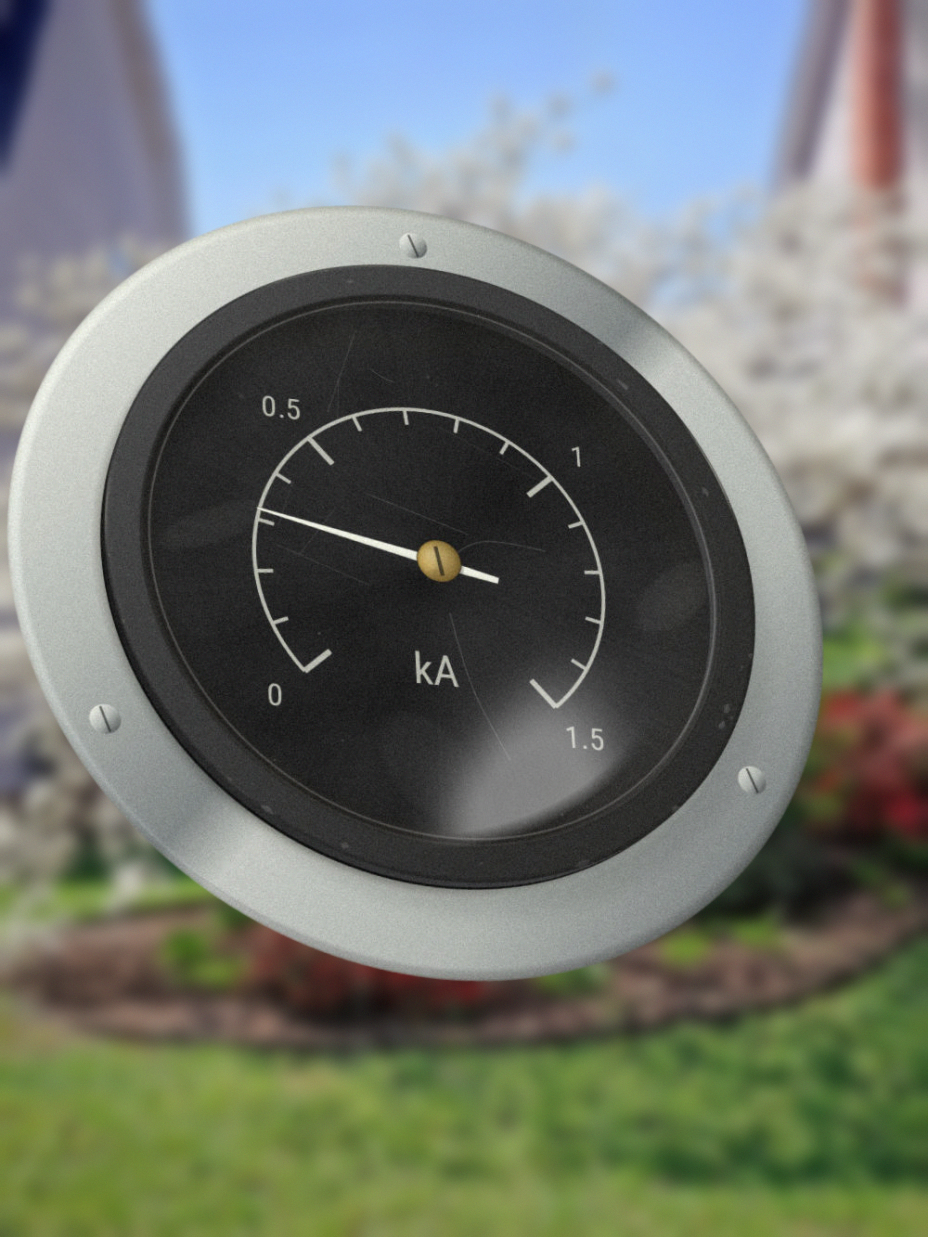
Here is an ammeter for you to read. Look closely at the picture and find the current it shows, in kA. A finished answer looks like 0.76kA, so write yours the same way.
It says 0.3kA
